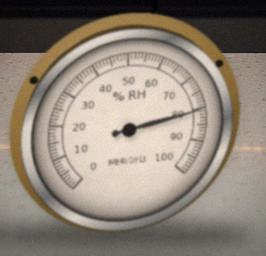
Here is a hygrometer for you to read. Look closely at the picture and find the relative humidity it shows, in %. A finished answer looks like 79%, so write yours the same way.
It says 80%
